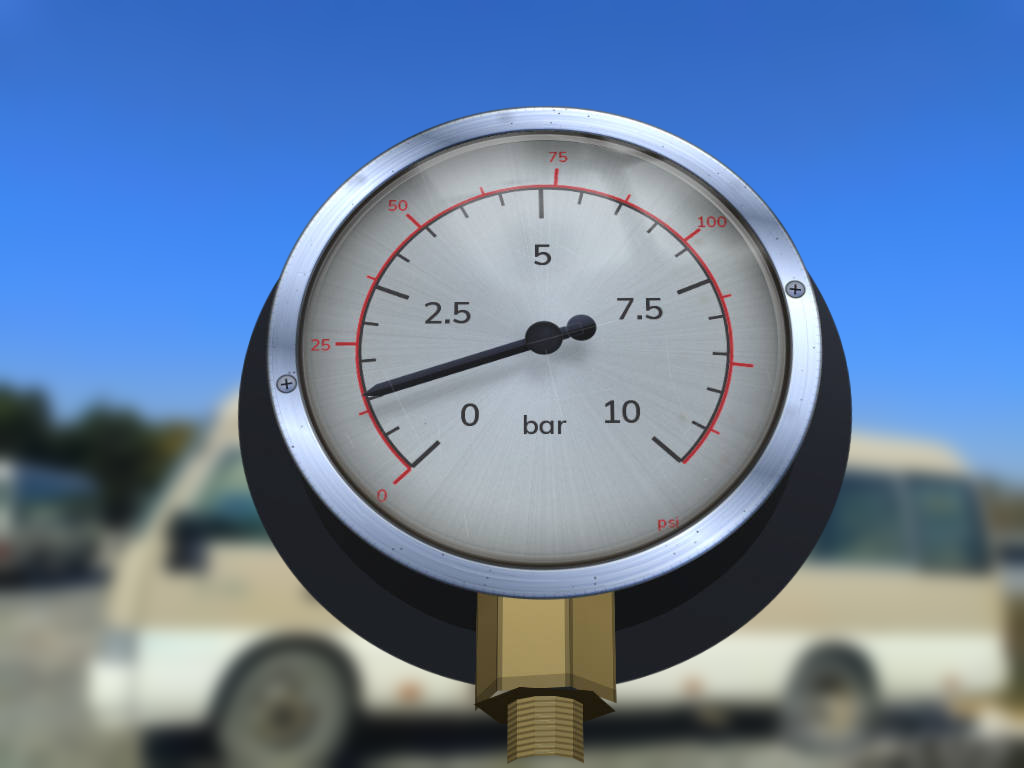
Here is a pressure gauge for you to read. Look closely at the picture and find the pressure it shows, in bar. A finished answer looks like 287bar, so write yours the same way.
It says 1bar
